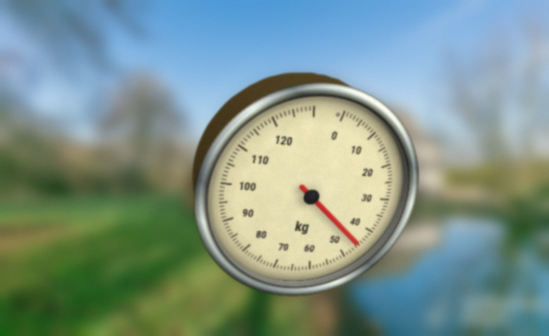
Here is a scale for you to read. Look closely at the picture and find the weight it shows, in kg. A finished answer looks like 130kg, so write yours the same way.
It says 45kg
